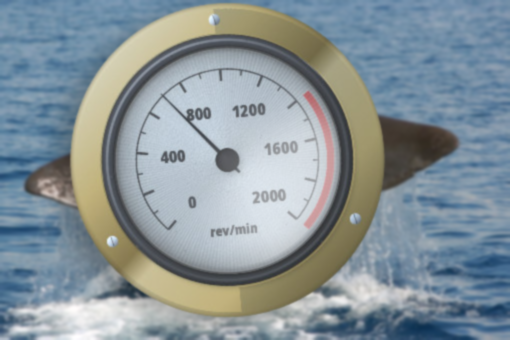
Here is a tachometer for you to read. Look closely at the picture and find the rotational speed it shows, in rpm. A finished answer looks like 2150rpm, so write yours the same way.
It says 700rpm
